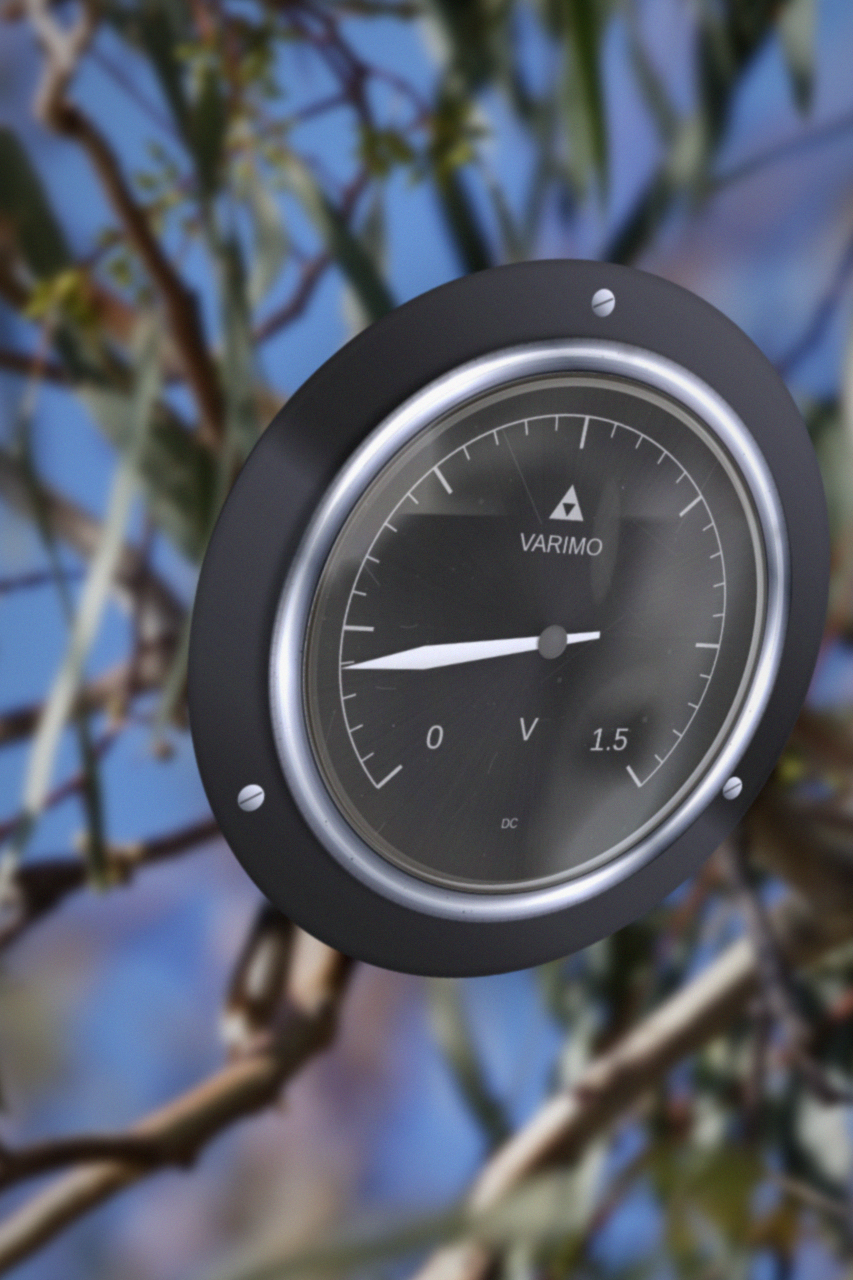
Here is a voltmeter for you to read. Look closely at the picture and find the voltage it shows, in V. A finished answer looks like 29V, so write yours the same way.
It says 0.2V
